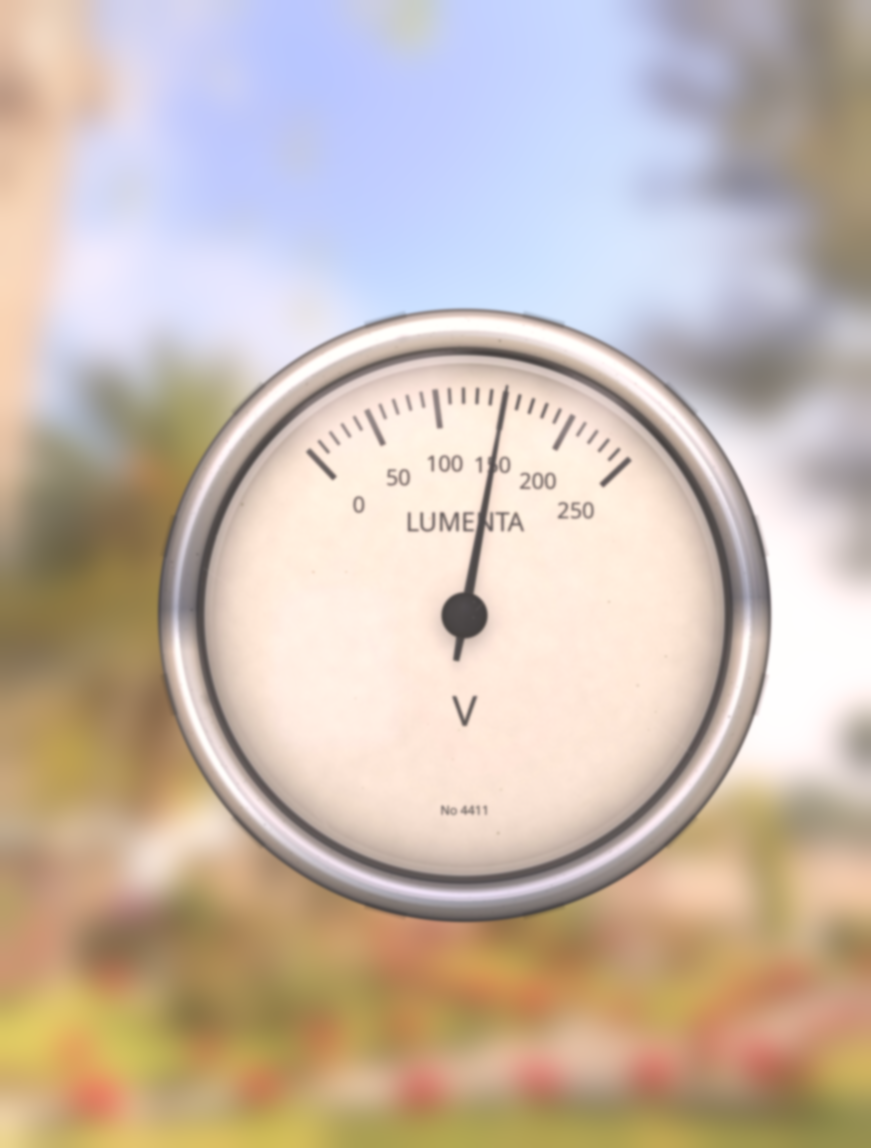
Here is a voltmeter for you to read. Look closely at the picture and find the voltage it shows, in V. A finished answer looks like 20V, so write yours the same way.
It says 150V
